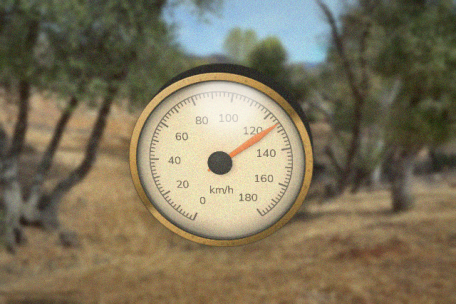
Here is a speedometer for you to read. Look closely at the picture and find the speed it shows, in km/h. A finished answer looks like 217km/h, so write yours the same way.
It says 126km/h
